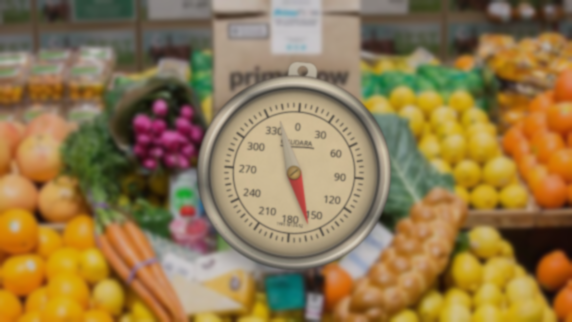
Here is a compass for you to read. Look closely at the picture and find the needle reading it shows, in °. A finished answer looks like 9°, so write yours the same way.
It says 160°
